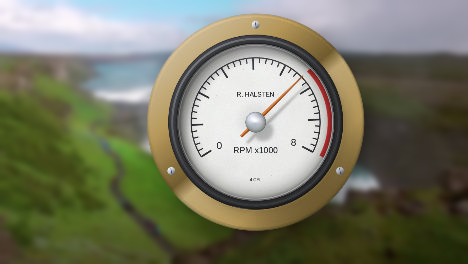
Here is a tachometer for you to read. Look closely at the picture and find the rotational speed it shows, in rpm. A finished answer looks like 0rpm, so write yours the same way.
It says 5600rpm
